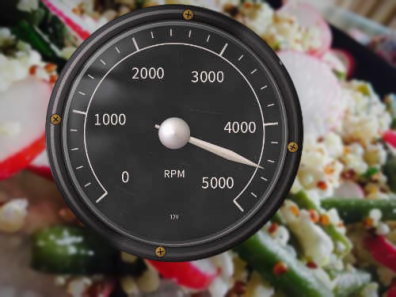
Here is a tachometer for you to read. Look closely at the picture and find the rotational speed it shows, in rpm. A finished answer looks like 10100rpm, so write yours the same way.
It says 4500rpm
